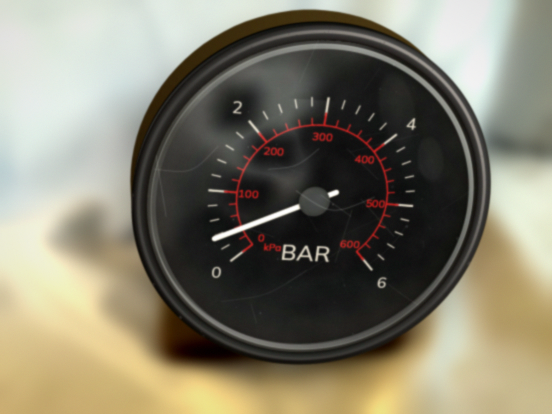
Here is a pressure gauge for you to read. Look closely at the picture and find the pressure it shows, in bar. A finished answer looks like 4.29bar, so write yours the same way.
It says 0.4bar
